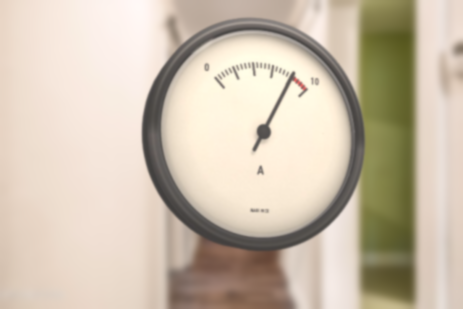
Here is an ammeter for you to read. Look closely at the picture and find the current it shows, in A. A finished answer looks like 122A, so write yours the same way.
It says 8A
